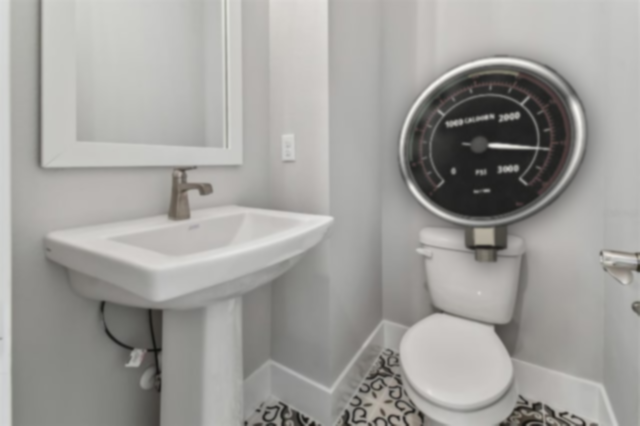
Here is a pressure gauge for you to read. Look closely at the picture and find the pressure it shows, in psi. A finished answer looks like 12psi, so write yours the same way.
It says 2600psi
